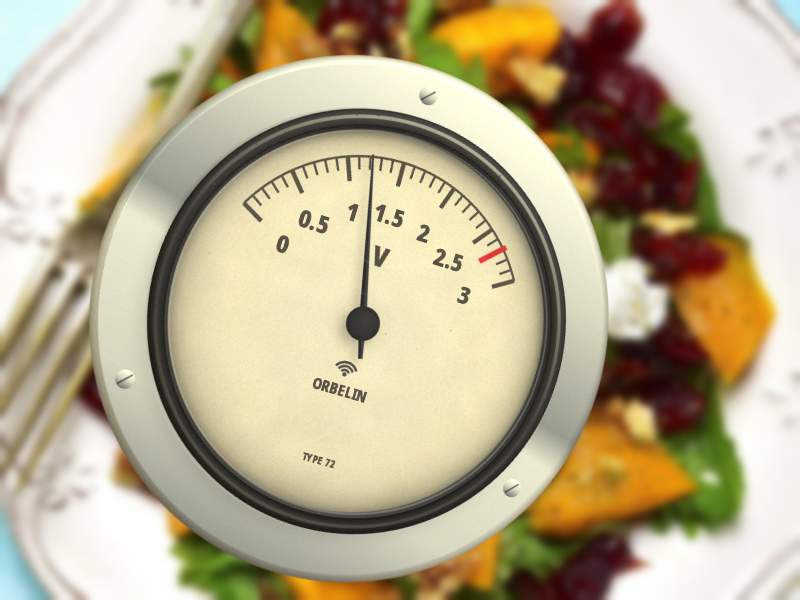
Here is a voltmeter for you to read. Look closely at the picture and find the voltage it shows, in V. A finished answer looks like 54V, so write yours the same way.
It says 1.2V
